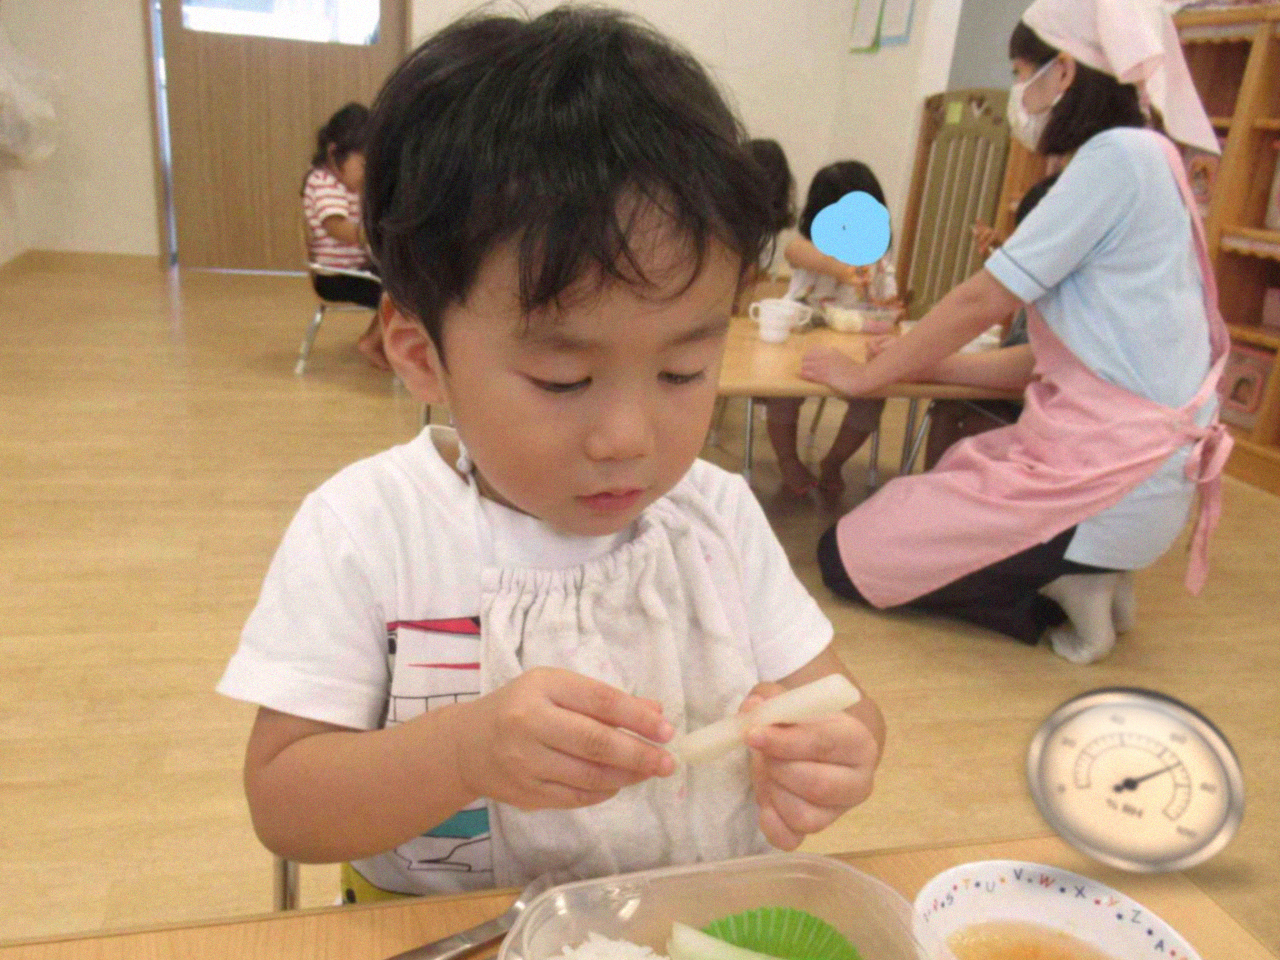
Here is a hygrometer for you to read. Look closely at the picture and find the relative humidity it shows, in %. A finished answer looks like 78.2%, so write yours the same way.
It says 68%
